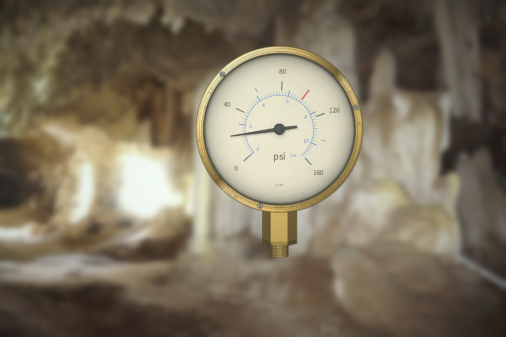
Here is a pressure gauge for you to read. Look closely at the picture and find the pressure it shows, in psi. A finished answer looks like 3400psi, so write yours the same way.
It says 20psi
